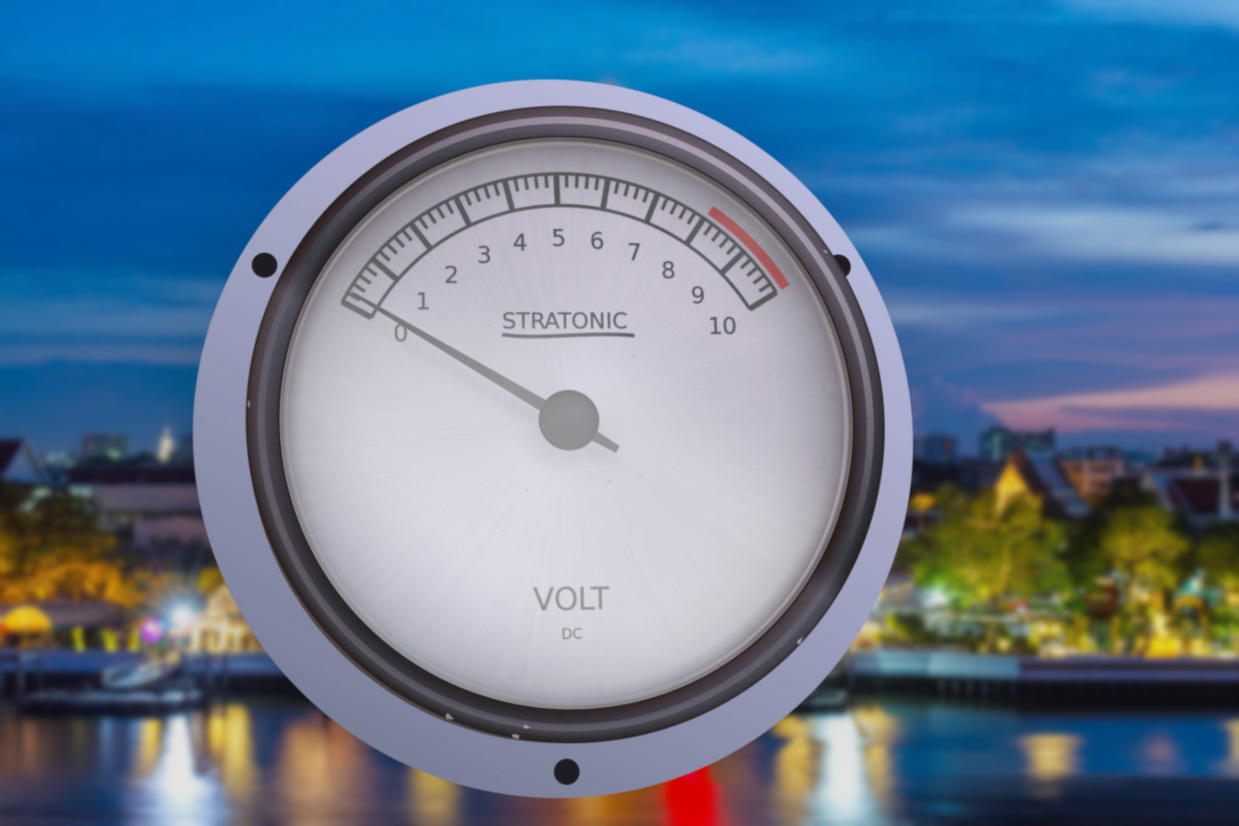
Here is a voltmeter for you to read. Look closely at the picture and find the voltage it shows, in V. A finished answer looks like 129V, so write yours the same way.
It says 0.2V
